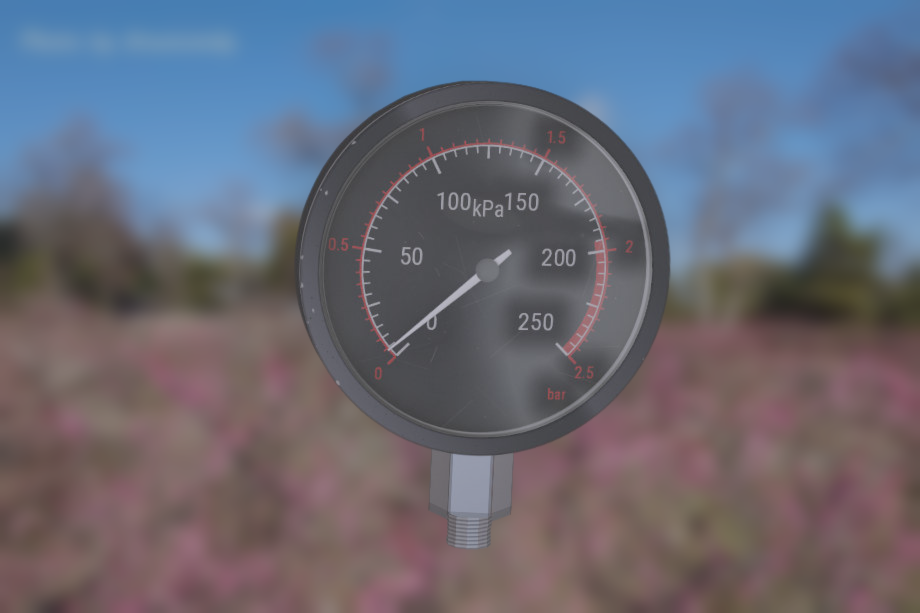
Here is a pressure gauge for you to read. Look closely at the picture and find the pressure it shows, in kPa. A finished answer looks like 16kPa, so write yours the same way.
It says 5kPa
